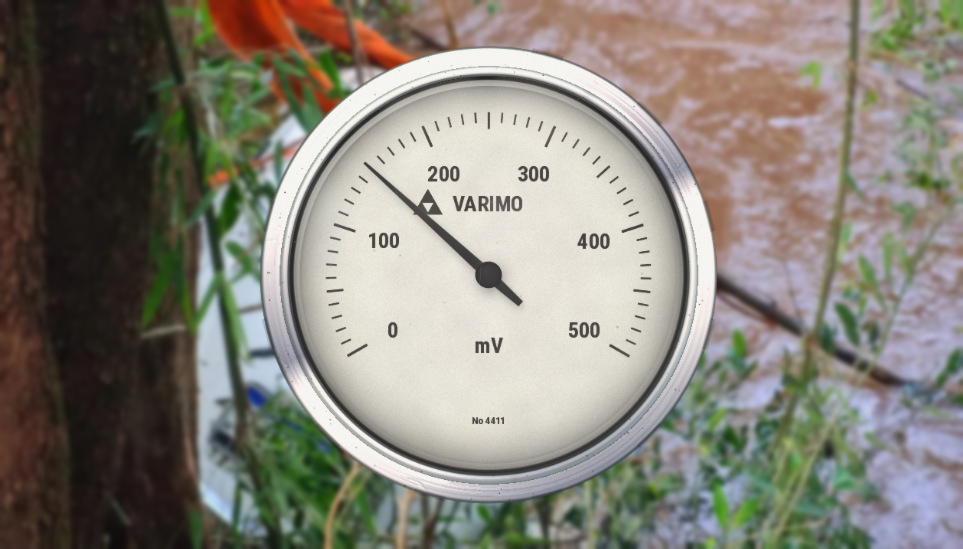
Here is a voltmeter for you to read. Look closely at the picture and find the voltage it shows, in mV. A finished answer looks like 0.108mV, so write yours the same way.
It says 150mV
